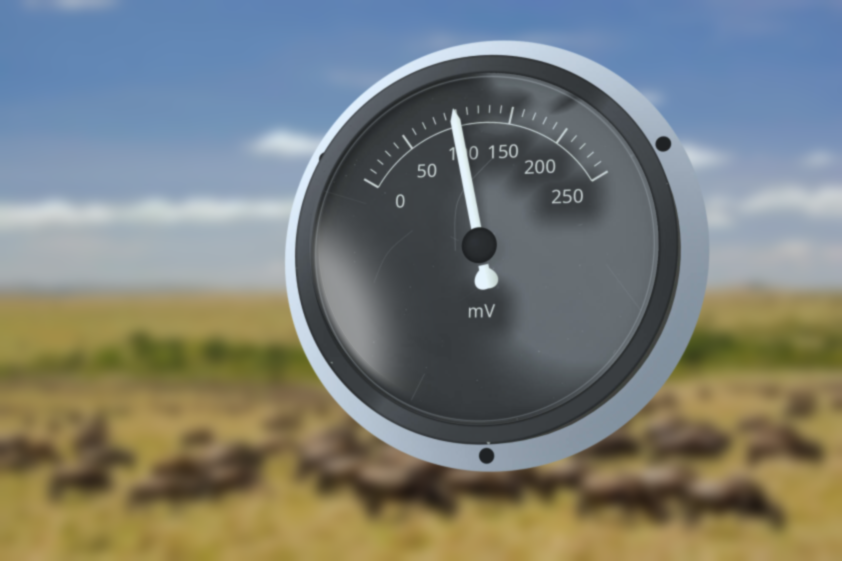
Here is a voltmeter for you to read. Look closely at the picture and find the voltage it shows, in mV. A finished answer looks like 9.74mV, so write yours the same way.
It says 100mV
